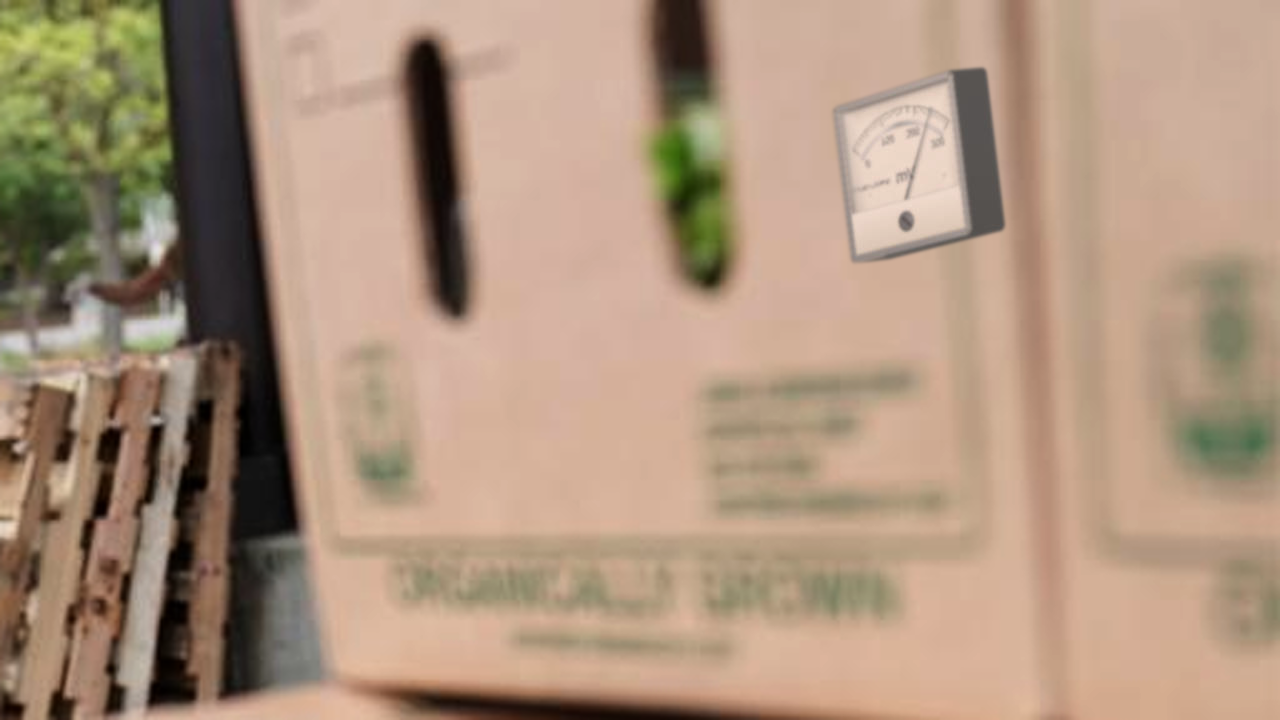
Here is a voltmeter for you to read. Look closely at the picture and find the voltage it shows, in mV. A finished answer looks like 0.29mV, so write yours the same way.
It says 250mV
